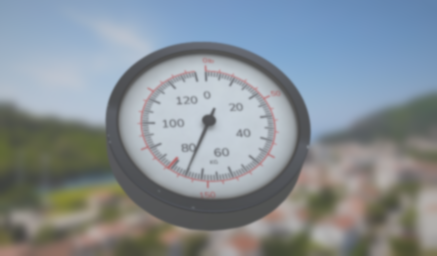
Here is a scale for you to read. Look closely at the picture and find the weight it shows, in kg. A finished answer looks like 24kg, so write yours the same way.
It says 75kg
